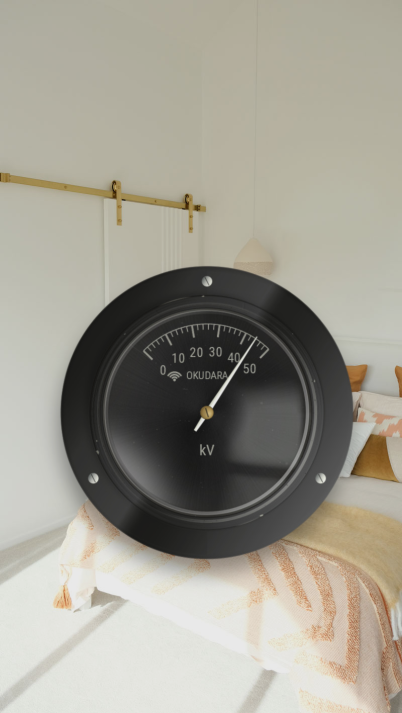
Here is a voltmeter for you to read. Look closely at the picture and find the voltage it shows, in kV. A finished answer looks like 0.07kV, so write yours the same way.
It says 44kV
